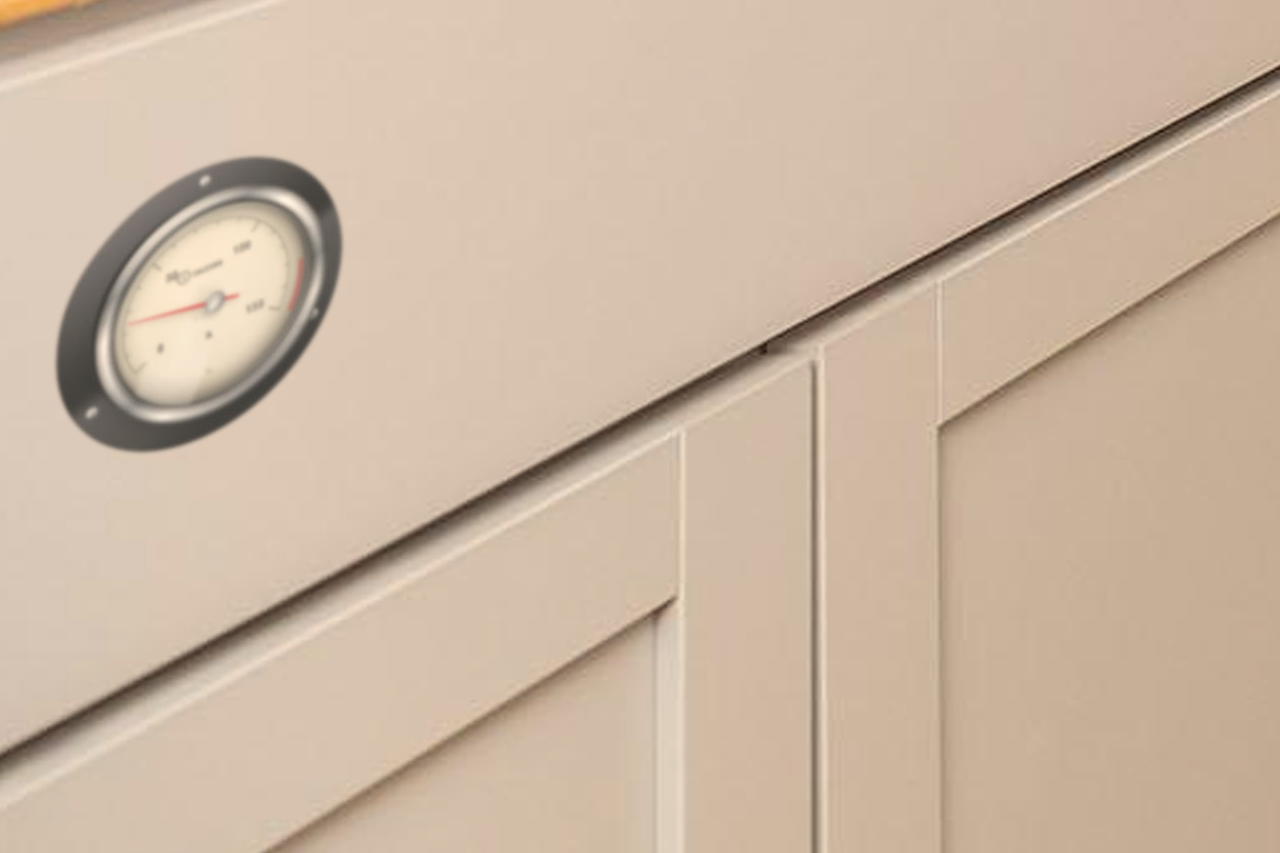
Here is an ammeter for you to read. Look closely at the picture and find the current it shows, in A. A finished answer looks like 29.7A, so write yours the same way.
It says 25A
